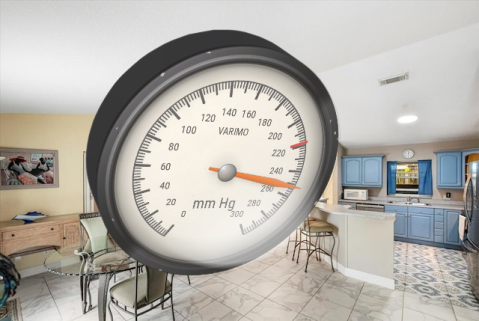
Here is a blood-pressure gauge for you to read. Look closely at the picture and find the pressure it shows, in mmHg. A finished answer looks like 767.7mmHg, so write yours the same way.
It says 250mmHg
